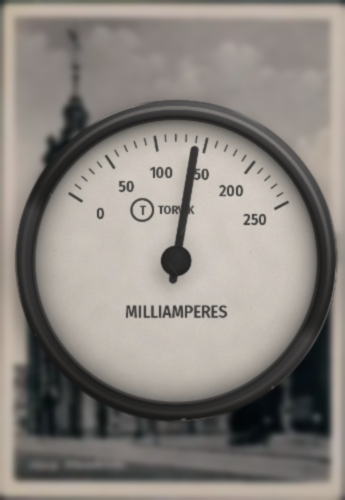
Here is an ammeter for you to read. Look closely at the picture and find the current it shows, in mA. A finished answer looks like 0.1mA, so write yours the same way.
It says 140mA
